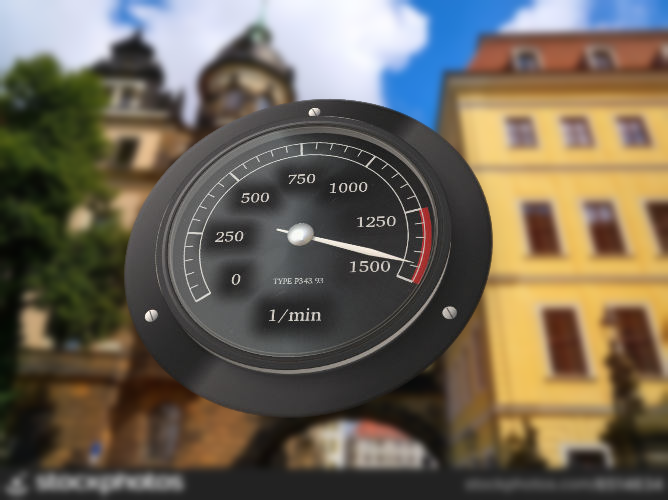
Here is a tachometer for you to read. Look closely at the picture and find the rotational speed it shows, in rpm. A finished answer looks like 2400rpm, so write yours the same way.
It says 1450rpm
